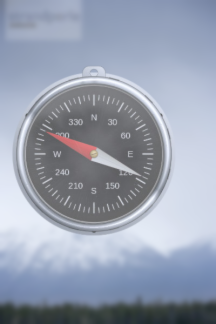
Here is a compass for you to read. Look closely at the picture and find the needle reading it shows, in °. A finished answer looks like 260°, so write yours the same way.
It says 295°
